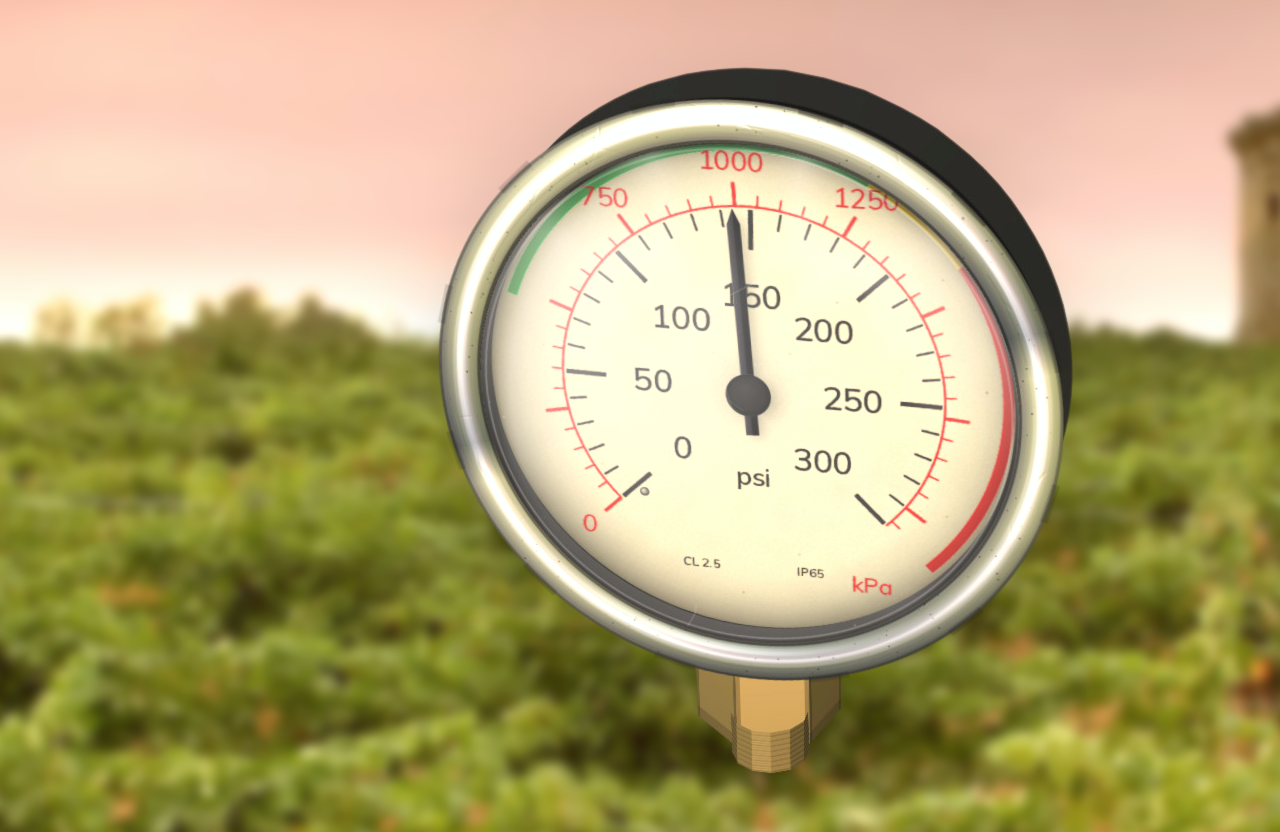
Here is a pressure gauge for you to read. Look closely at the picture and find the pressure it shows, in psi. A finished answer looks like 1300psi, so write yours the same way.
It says 145psi
